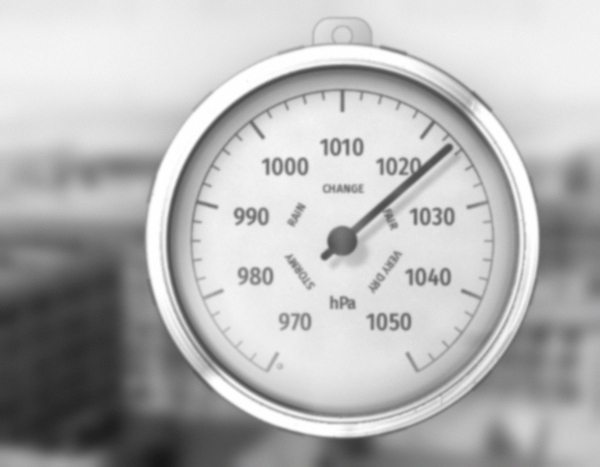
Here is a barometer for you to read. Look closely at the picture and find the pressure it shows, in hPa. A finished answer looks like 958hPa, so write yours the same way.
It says 1023hPa
